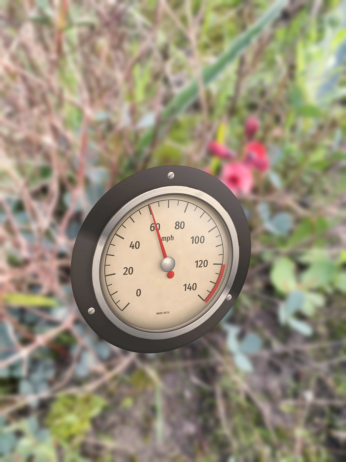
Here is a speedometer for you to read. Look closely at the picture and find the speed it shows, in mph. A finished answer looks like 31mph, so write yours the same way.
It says 60mph
